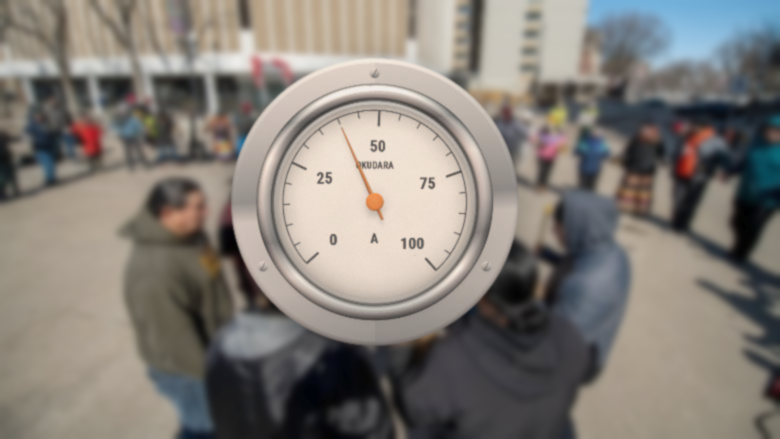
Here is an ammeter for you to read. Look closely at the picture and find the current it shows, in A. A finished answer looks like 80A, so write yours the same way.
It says 40A
